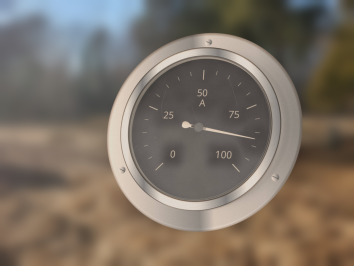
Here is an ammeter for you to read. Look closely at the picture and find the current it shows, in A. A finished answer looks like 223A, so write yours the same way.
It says 87.5A
